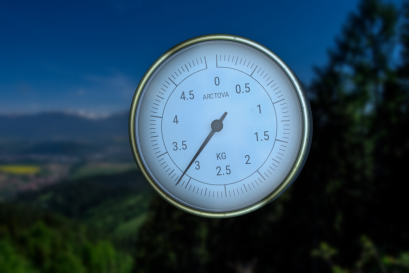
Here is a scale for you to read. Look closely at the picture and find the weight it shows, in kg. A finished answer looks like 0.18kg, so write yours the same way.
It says 3.1kg
